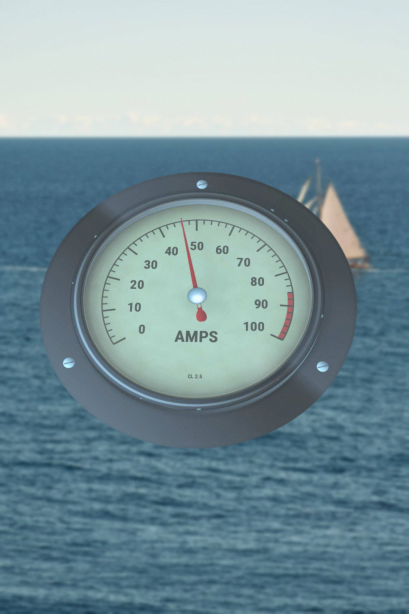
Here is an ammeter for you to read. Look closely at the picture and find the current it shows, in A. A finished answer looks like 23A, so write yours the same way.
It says 46A
